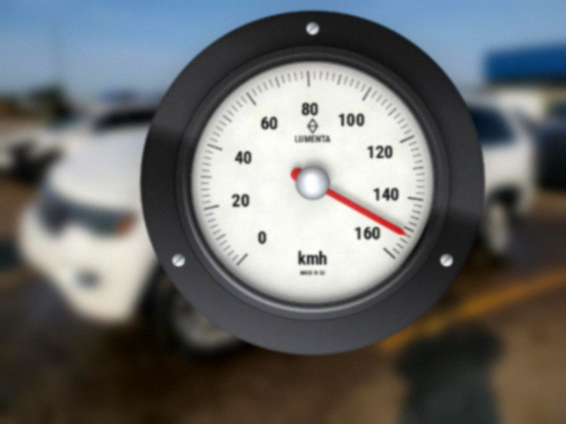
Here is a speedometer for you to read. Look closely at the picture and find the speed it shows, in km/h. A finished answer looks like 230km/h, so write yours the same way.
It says 152km/h
